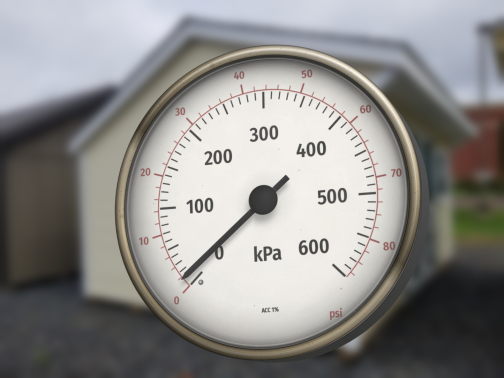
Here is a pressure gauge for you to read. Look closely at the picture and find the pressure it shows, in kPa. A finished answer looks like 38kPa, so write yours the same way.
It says 10kPa
